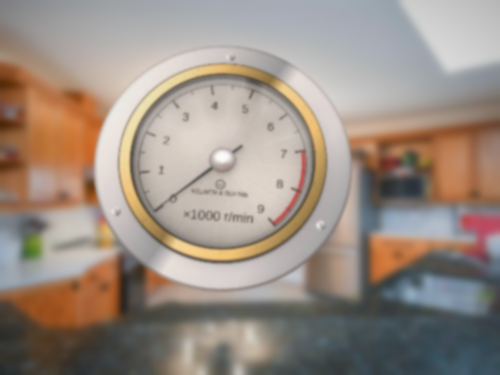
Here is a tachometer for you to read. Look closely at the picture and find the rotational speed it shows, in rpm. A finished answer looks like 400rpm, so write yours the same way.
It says 0rpm
